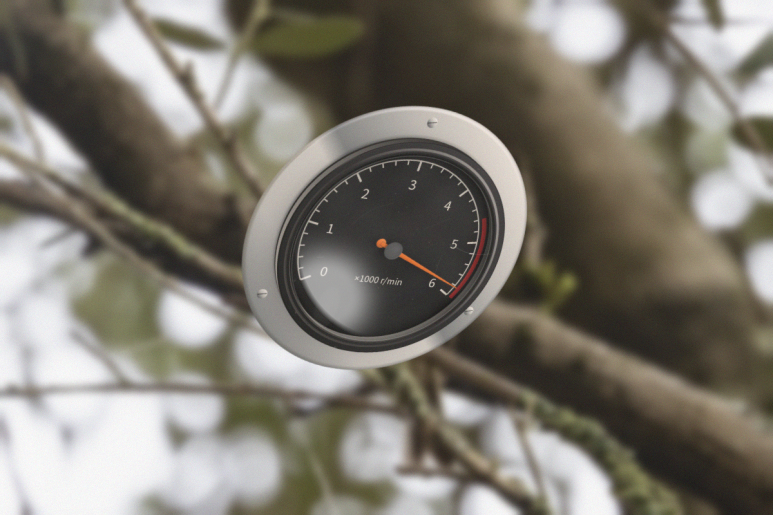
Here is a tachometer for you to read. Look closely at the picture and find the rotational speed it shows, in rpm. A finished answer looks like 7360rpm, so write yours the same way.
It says 5800rpm
